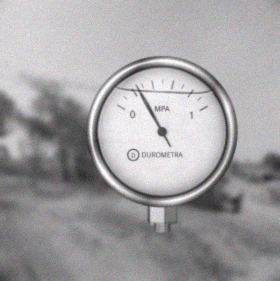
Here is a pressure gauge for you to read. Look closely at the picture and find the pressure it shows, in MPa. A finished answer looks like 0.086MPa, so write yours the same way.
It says 0.25MPa
